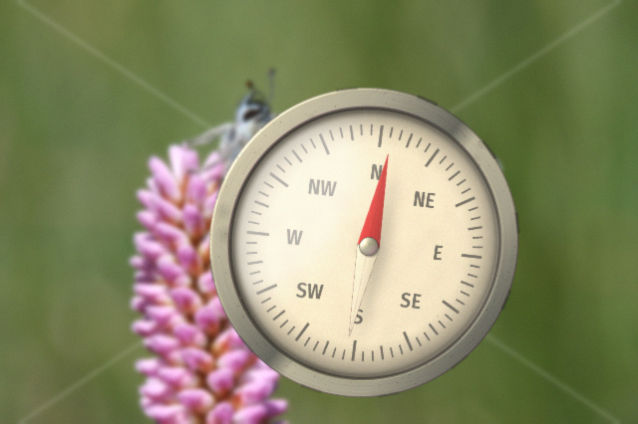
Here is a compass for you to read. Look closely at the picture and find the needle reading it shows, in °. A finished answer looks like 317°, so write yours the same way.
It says 5°
